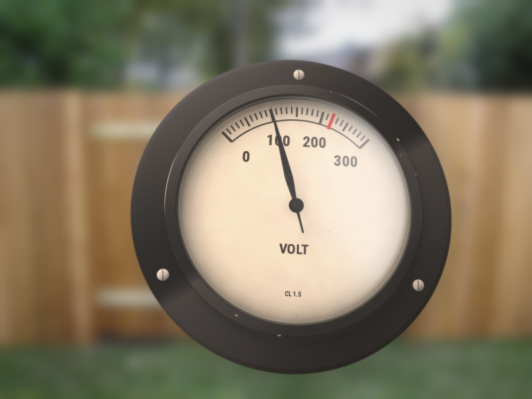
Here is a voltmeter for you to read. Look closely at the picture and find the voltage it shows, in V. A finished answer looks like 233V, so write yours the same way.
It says 100V
